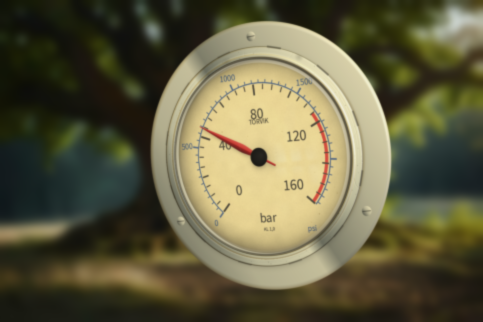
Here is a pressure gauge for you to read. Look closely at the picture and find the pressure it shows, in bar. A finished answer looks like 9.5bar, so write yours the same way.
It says 45bar
